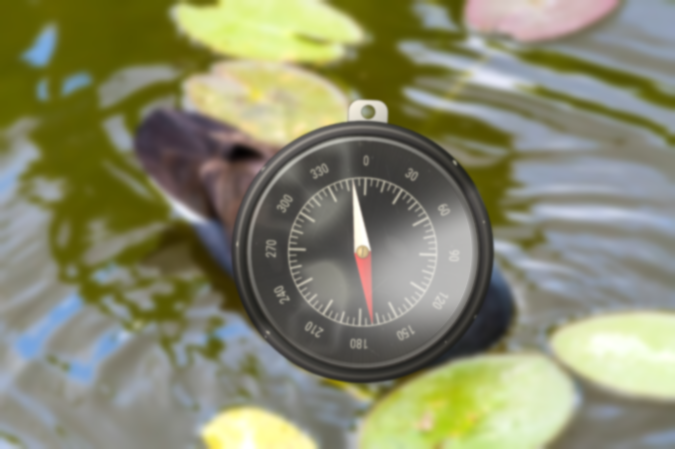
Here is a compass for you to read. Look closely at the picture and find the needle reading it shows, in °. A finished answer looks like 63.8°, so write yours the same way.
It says 170°
